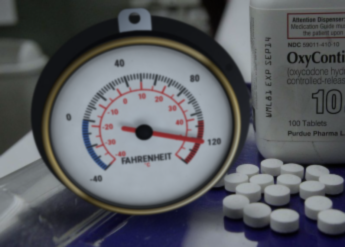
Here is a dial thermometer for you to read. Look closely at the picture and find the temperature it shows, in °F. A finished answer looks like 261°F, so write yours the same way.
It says 120°F
